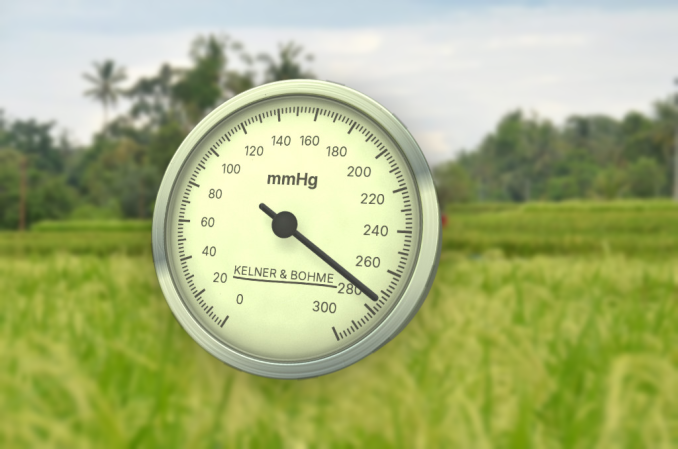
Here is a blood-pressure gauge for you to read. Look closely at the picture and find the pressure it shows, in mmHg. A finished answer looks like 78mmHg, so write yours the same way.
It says 274mmHg
